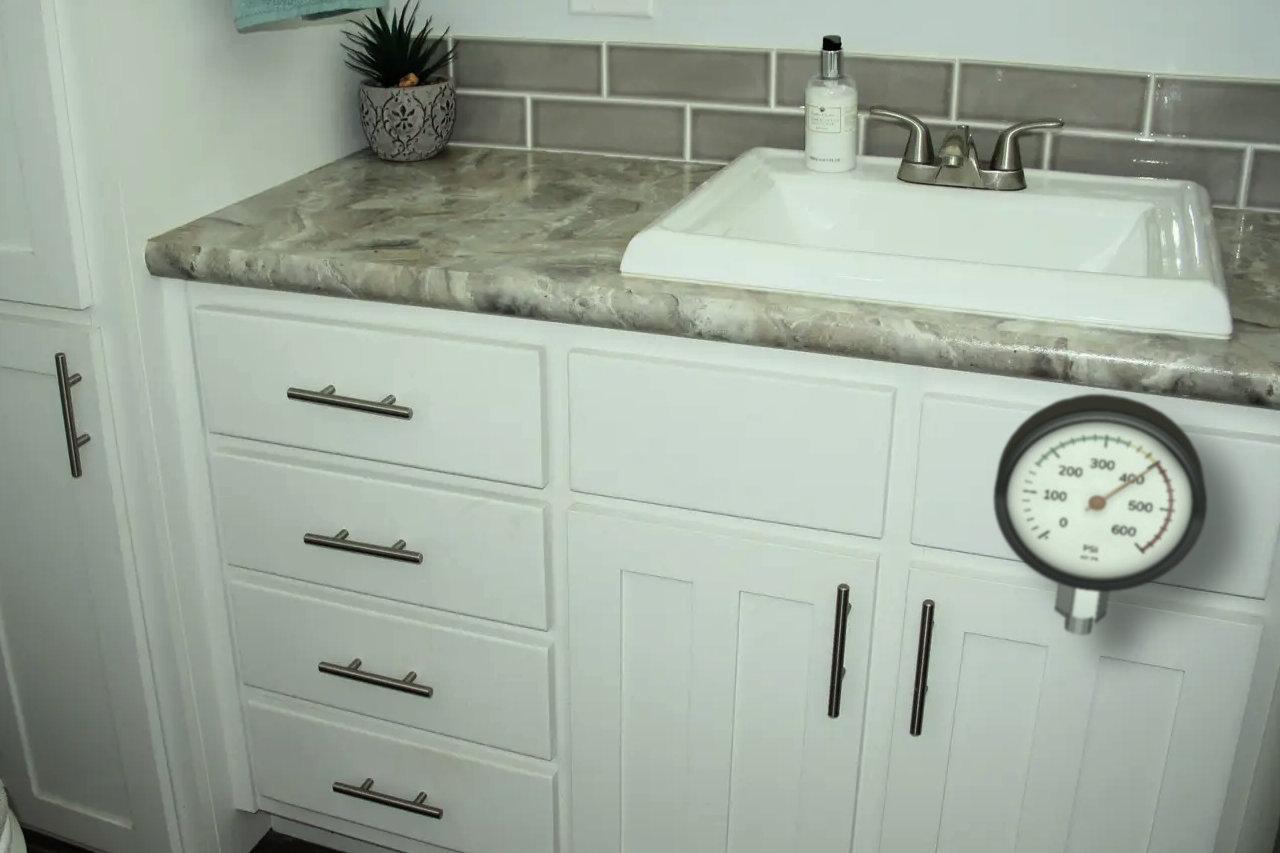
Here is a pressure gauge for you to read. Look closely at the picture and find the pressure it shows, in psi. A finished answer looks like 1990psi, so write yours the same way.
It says 400psi
